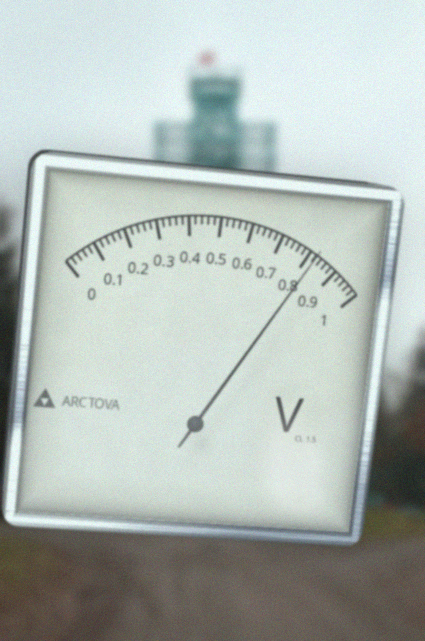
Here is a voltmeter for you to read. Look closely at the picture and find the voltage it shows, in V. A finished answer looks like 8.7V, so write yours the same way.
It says 0.82V
